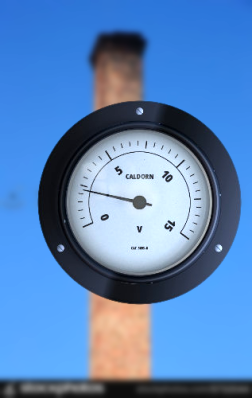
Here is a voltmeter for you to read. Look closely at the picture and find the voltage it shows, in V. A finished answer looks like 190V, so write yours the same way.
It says 2.25V
